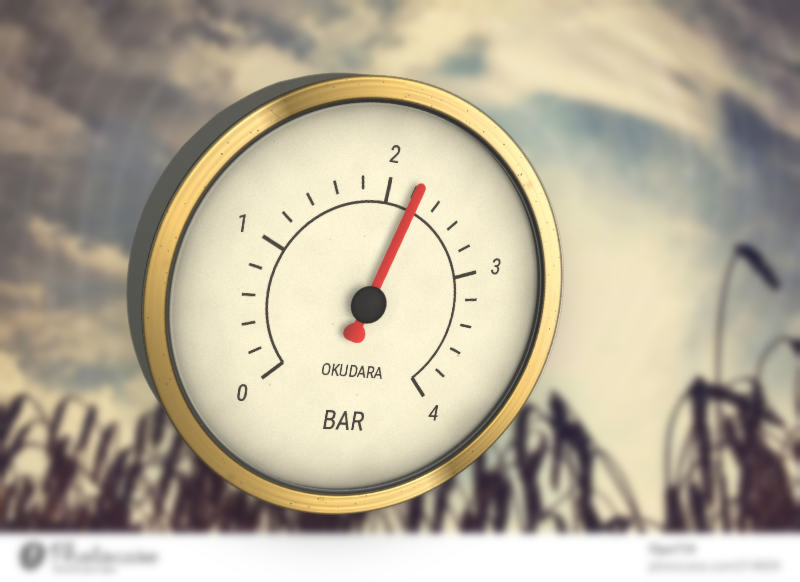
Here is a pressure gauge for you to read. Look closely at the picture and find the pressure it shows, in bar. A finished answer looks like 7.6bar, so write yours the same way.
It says 2.2bar
